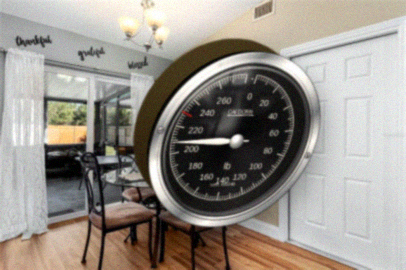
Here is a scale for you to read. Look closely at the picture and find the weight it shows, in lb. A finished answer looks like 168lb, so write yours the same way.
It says 210lb
